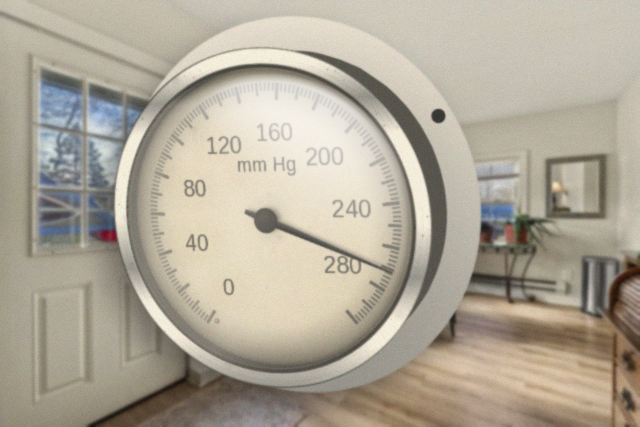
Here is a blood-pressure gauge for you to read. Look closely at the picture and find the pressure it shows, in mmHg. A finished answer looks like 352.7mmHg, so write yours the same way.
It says 270mmHg
